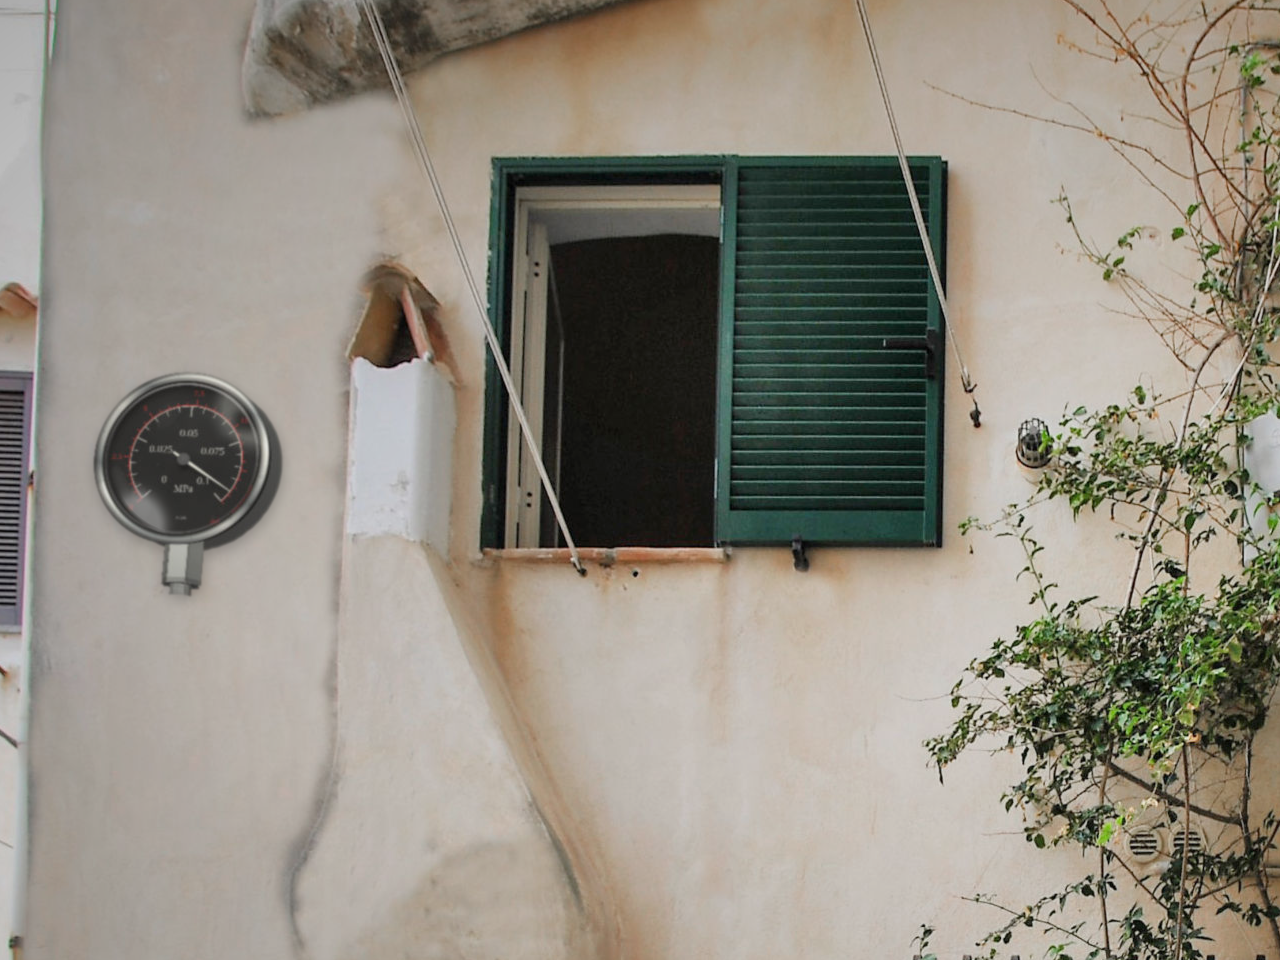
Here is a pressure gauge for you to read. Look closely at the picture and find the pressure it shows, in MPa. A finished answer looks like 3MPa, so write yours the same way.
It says 0.095MPa
